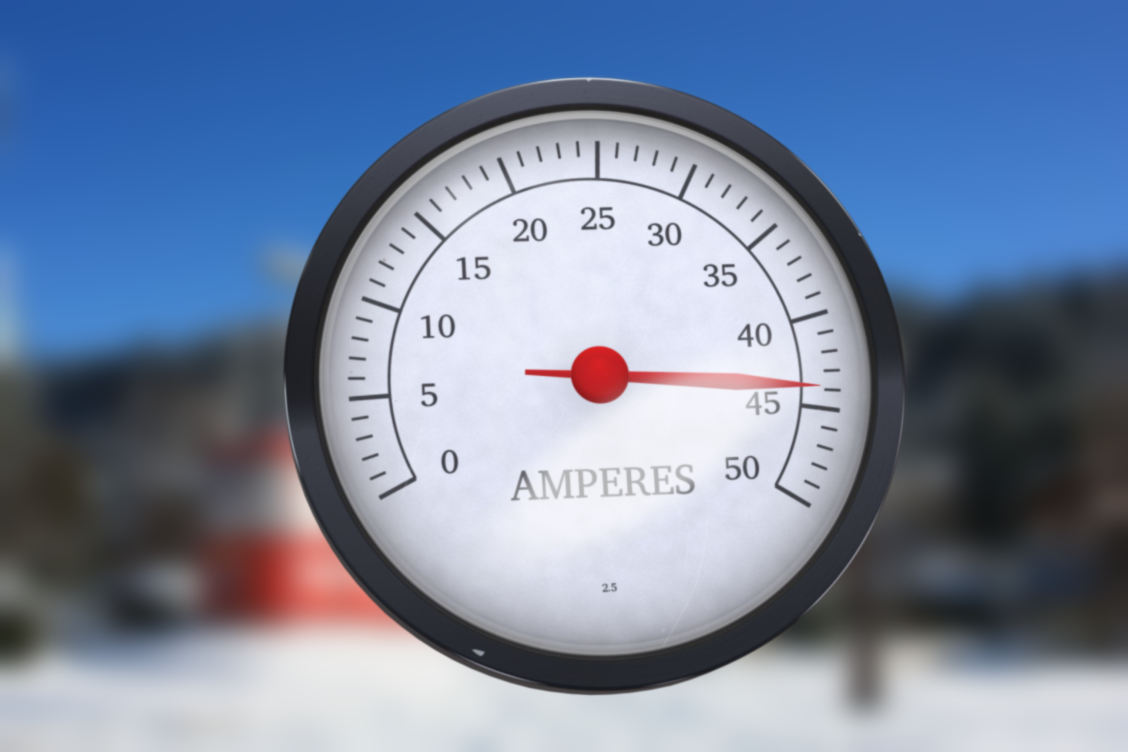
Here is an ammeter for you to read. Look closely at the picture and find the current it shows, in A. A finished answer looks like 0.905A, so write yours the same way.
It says 44A
